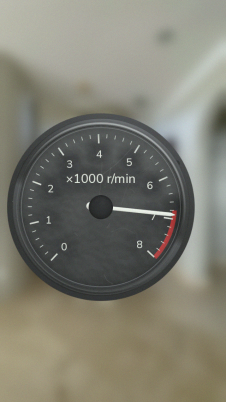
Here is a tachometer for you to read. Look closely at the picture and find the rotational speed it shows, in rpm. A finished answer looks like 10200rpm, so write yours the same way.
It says 6900rpm
